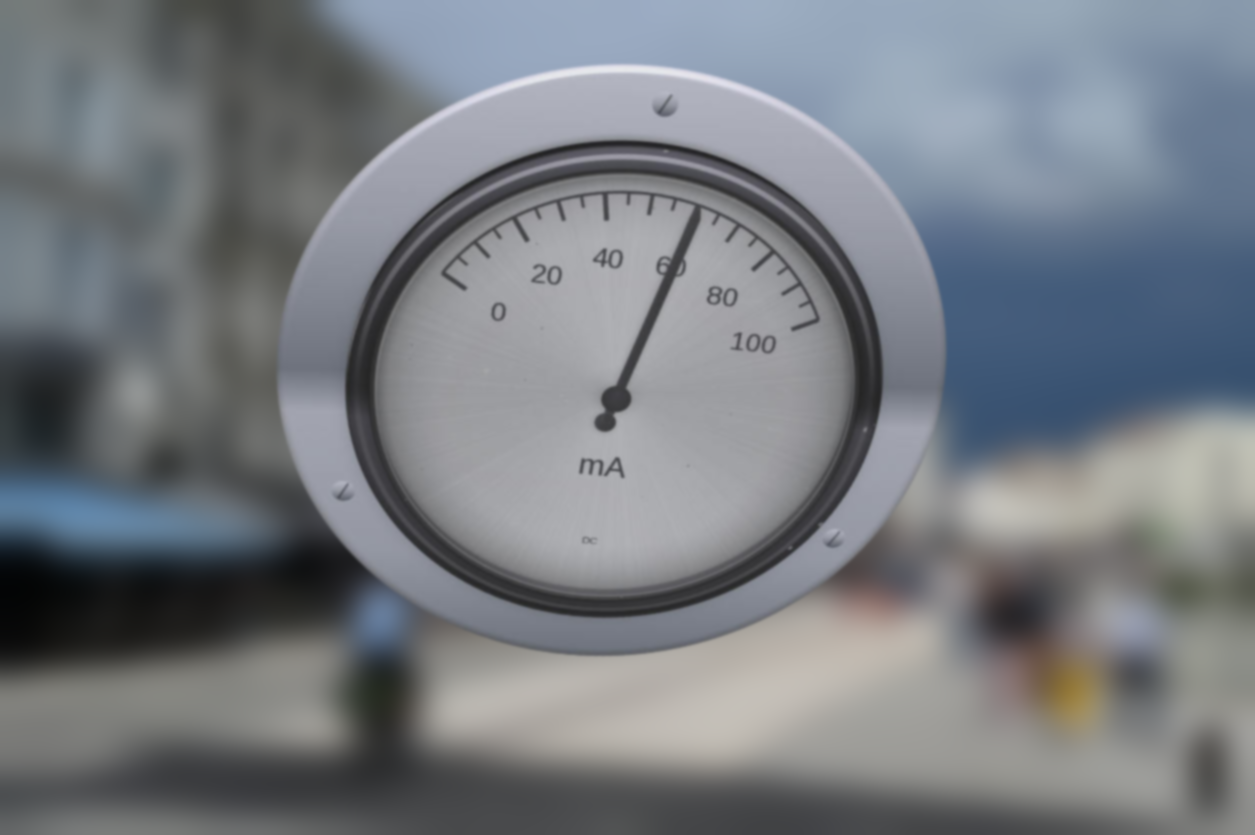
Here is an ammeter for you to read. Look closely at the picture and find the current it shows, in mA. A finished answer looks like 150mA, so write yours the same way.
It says 60mA
